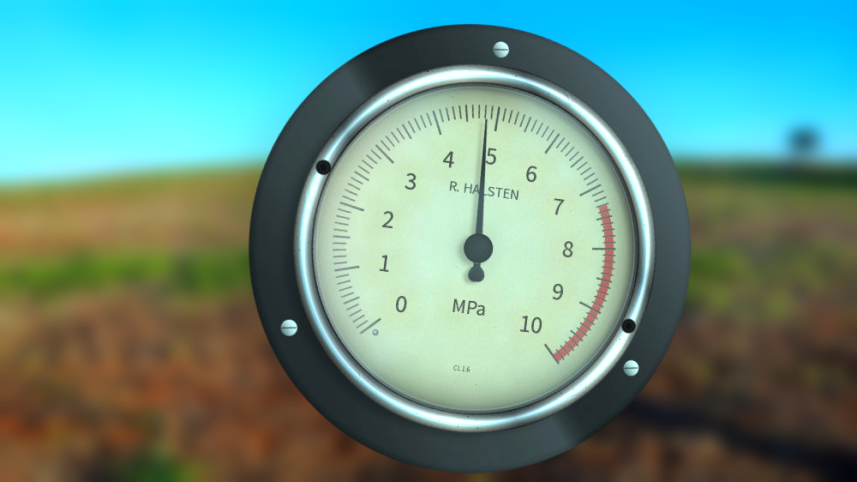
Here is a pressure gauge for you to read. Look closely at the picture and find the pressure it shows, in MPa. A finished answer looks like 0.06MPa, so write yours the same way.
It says 4.8MPa
